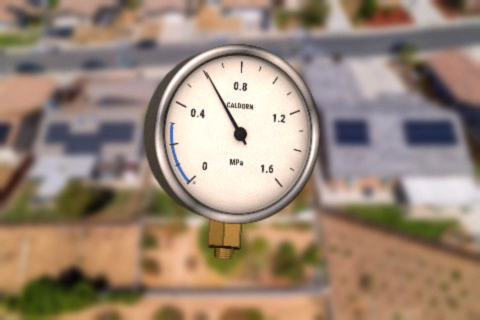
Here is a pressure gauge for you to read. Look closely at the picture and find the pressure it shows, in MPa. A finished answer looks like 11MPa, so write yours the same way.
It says 0.6MPa
